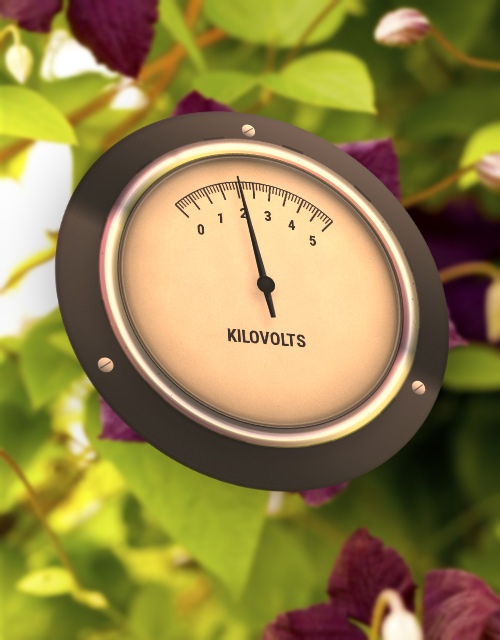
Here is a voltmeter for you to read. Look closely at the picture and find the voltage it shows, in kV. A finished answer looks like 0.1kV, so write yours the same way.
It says 2kV
